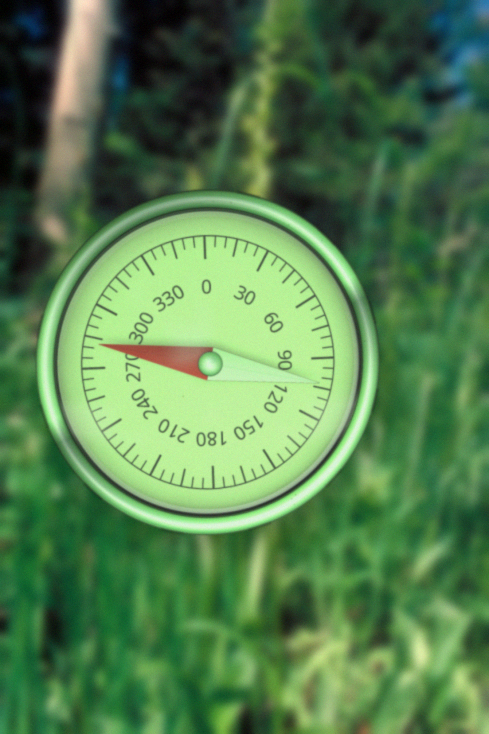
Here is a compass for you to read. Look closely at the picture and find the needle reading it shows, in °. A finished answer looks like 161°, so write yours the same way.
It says 282.5°
